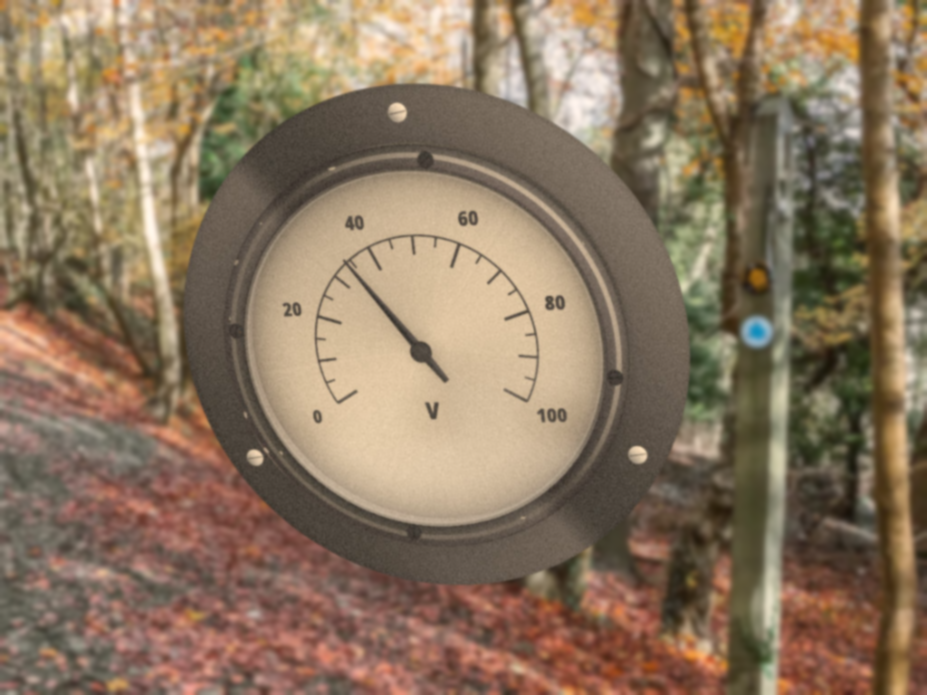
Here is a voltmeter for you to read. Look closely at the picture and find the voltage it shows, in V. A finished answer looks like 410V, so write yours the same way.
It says 35V
